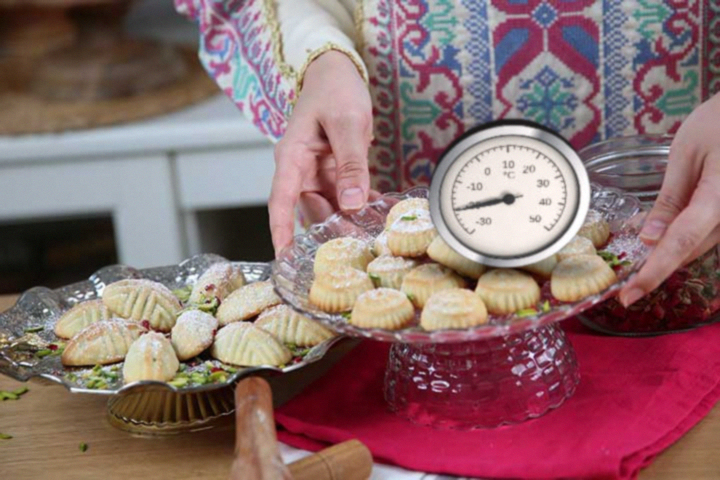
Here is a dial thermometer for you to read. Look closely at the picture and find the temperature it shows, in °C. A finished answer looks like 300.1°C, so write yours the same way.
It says -20°C
